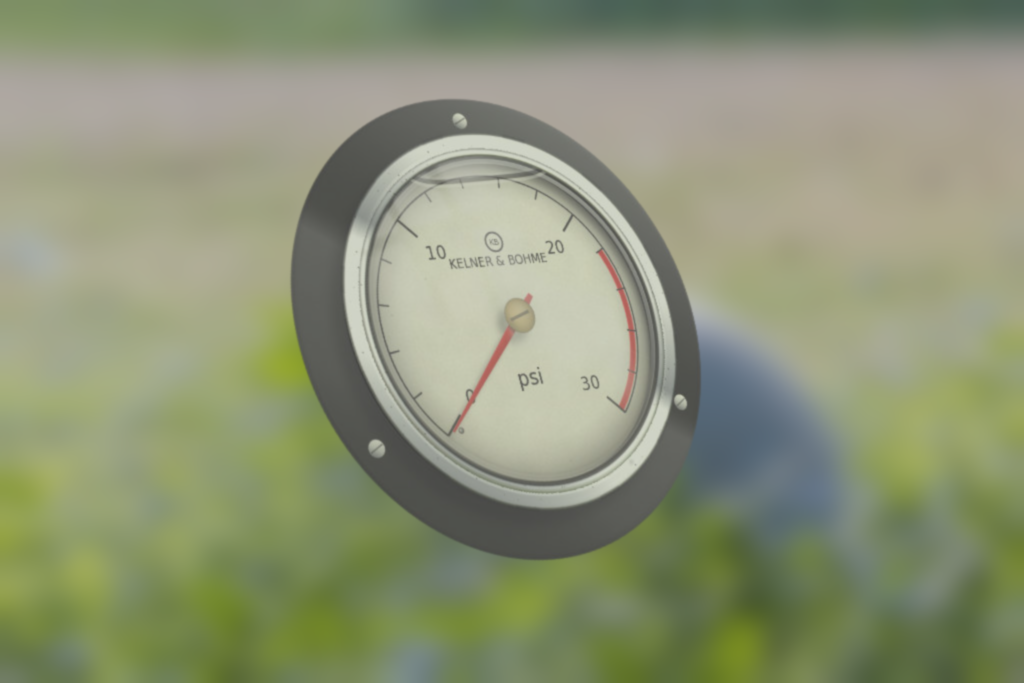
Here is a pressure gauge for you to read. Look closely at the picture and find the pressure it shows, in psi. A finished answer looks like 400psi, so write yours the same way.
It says 0psi
